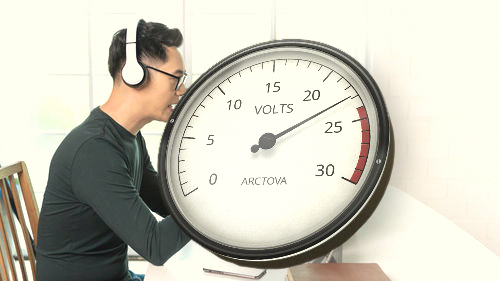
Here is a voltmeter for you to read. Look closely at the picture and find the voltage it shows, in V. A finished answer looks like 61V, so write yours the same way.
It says 23V
